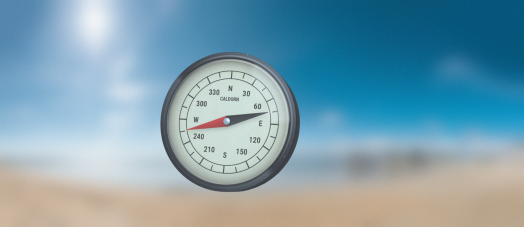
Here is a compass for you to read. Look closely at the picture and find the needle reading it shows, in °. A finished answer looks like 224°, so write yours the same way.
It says 255°
